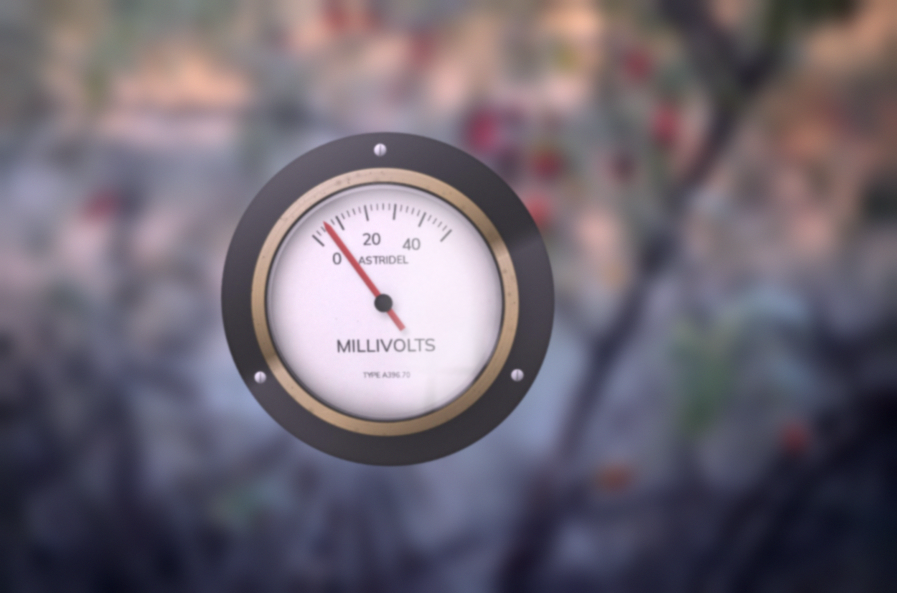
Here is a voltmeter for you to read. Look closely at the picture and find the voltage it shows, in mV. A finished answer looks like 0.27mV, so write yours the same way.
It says 6mV
